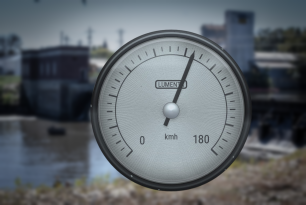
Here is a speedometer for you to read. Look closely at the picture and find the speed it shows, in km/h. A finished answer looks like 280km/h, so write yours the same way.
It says 105km/h
